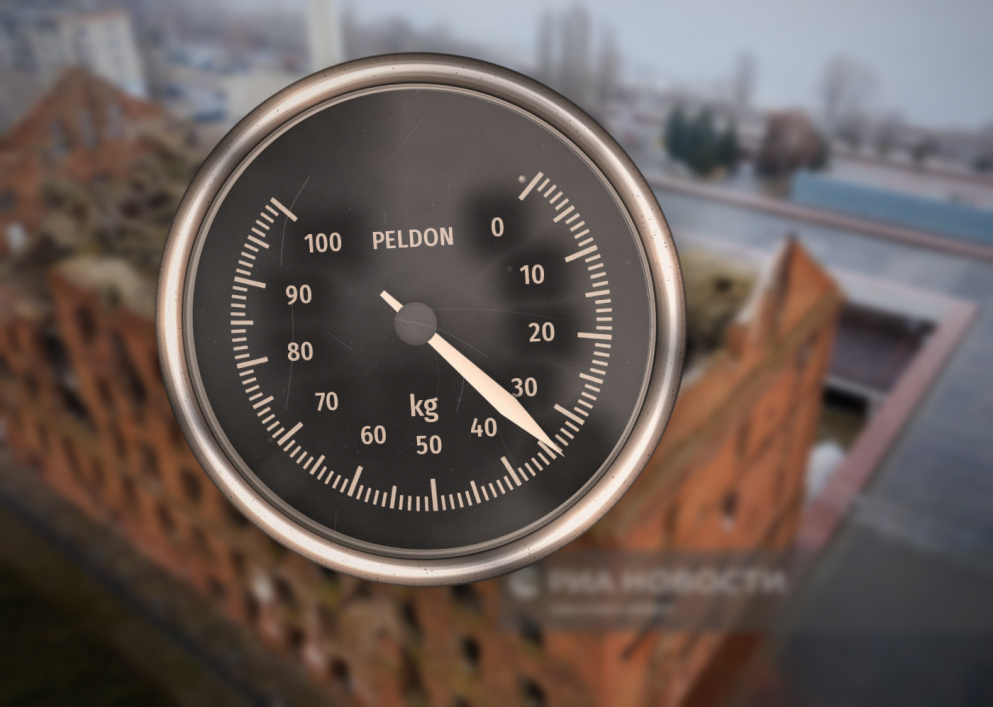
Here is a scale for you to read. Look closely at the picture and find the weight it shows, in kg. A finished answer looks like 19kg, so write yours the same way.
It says 34kg
